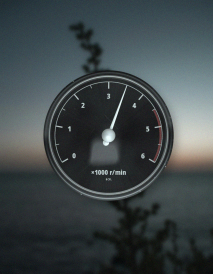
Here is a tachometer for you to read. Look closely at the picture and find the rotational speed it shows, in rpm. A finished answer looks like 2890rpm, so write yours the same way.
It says 3500rpm
